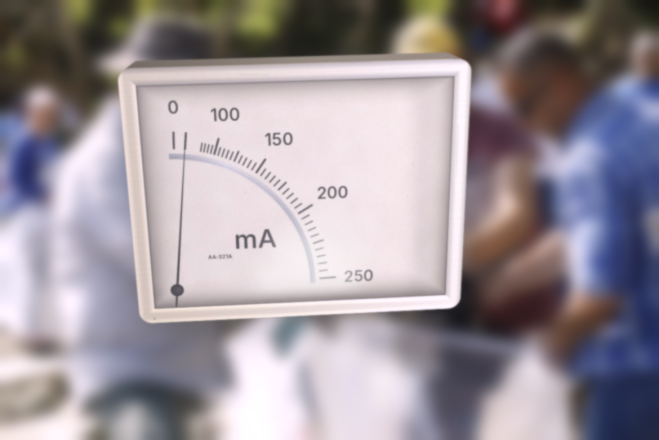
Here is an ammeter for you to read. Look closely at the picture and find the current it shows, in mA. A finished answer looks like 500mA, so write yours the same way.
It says 50mA
